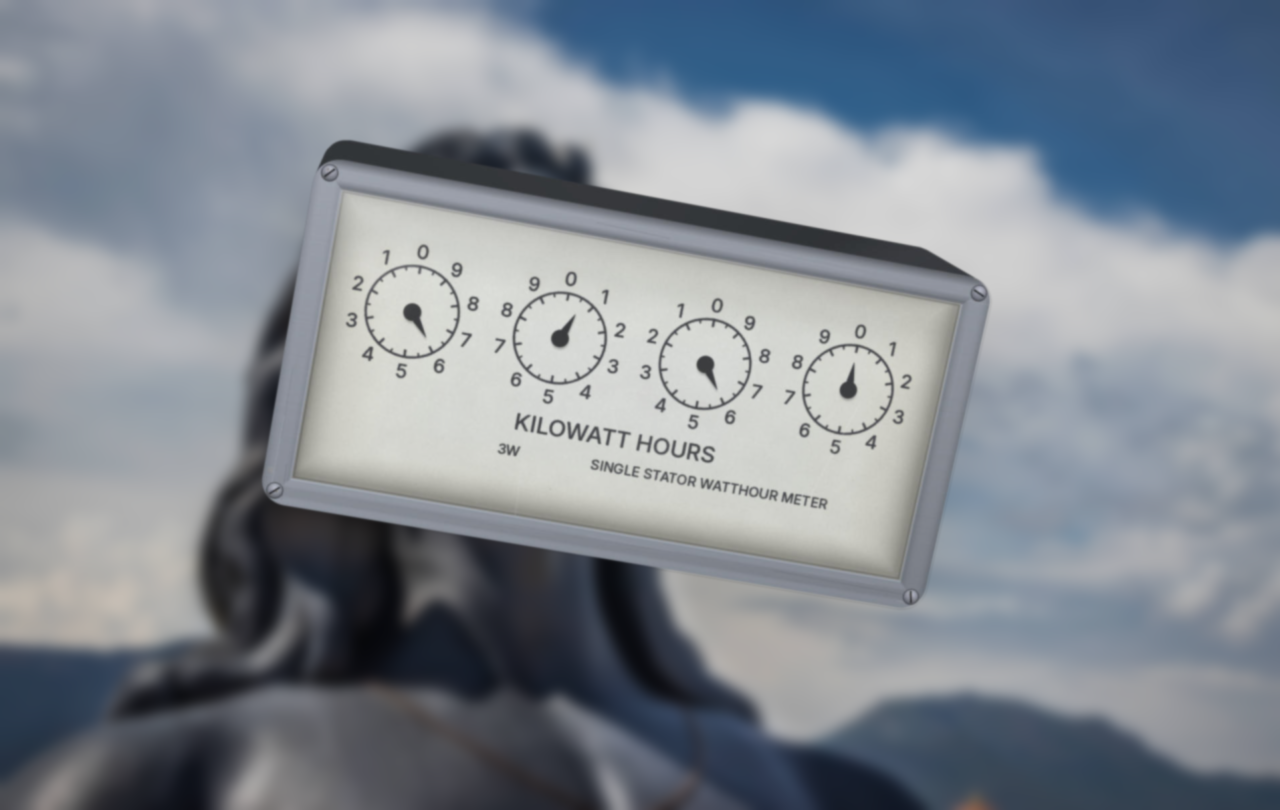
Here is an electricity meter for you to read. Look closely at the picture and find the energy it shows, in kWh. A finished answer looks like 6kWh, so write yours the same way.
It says 6060kWh
